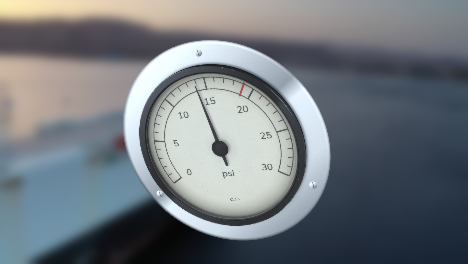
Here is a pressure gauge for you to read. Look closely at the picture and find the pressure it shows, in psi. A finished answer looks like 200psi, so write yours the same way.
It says 14psi
